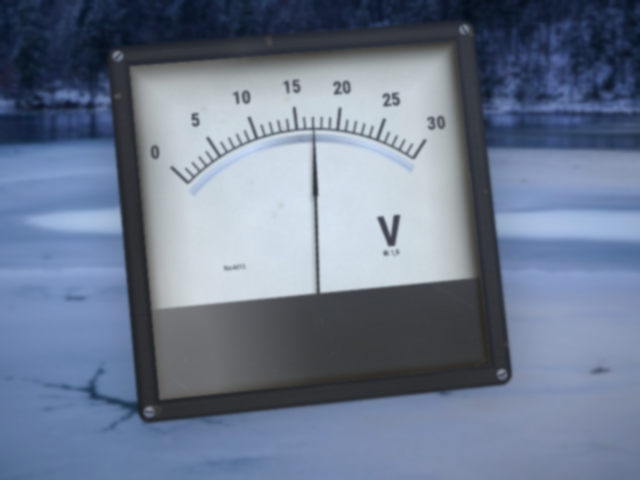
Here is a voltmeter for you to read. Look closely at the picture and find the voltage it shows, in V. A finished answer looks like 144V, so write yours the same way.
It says 17V
